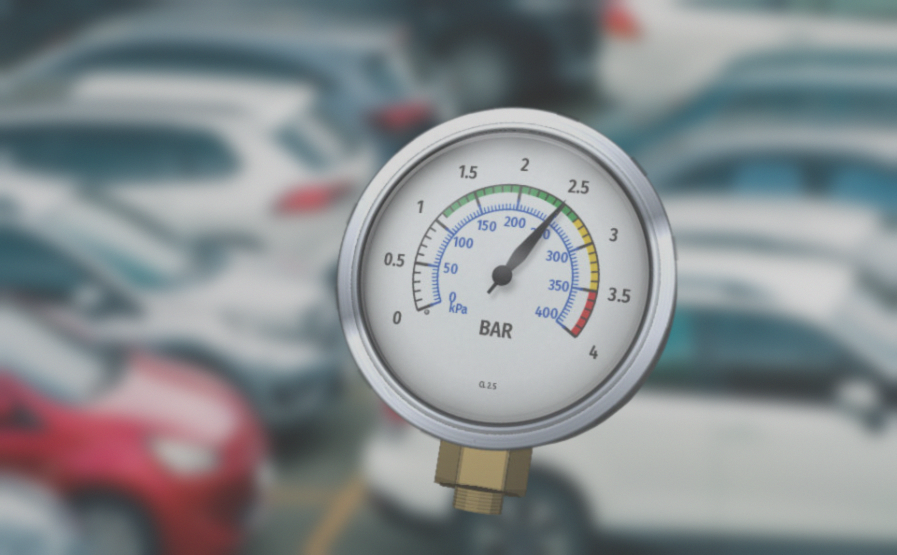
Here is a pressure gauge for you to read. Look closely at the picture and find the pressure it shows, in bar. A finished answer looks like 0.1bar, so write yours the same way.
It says 2.5bar
